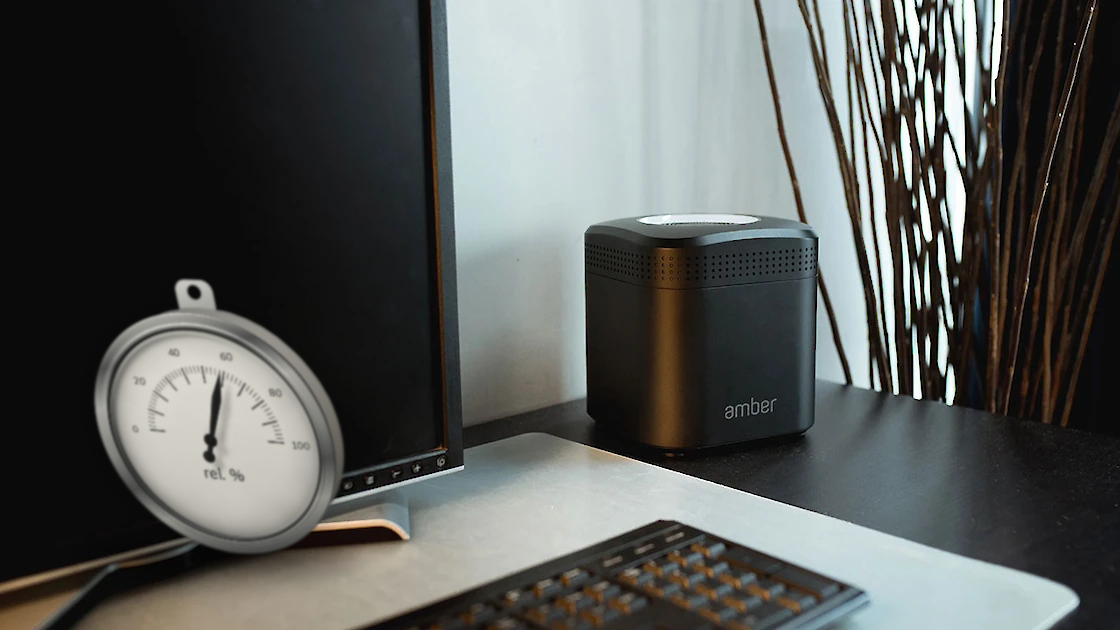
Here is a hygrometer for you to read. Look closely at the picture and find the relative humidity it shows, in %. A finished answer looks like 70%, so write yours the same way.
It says 60%
